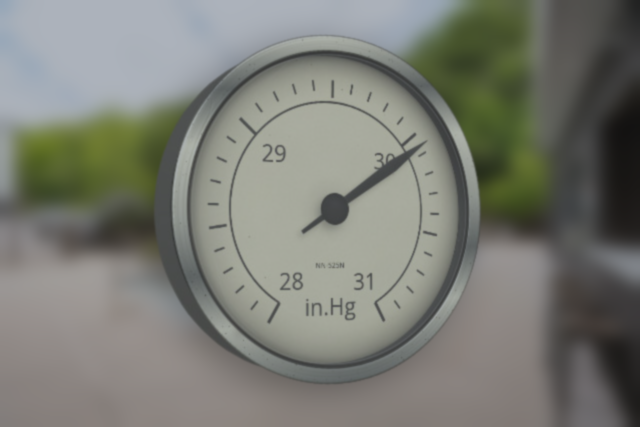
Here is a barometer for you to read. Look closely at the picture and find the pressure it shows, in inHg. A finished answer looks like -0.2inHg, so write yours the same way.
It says 30.05inHg
